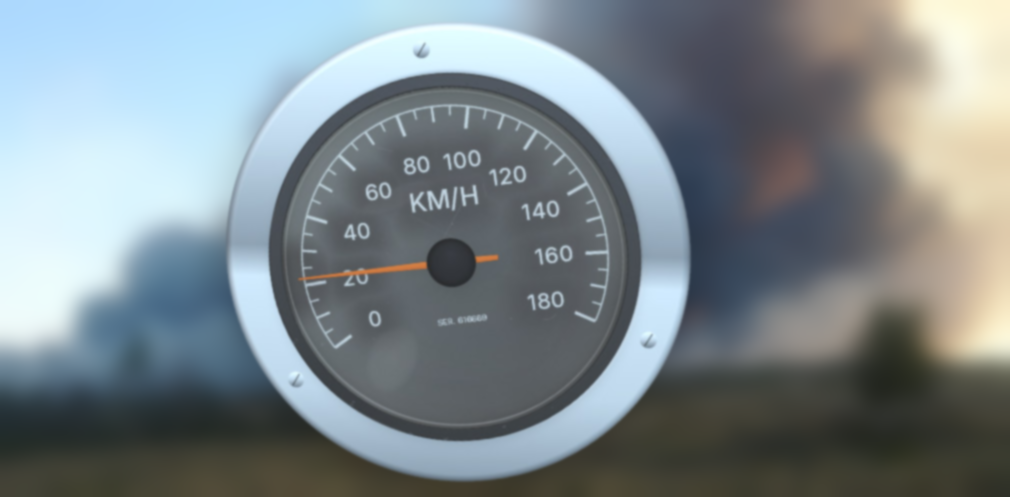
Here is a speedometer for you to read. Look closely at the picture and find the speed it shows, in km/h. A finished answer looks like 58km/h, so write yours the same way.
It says 22.5km/h
